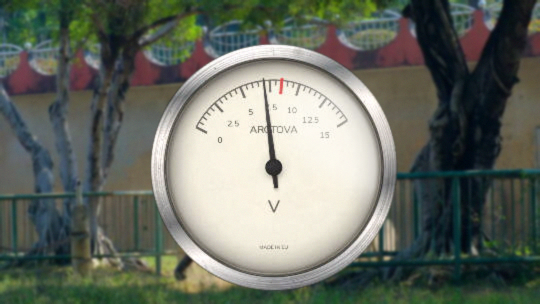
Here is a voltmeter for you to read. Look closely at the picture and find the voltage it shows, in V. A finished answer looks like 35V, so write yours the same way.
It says 7V
